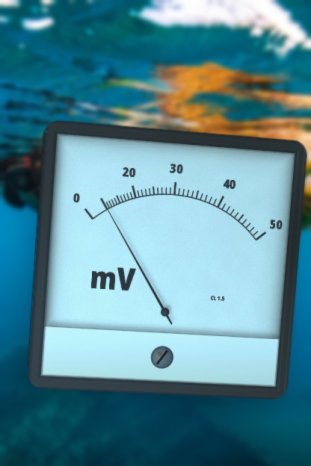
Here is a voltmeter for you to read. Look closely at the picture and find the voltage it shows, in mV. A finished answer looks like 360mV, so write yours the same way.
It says 10mV
